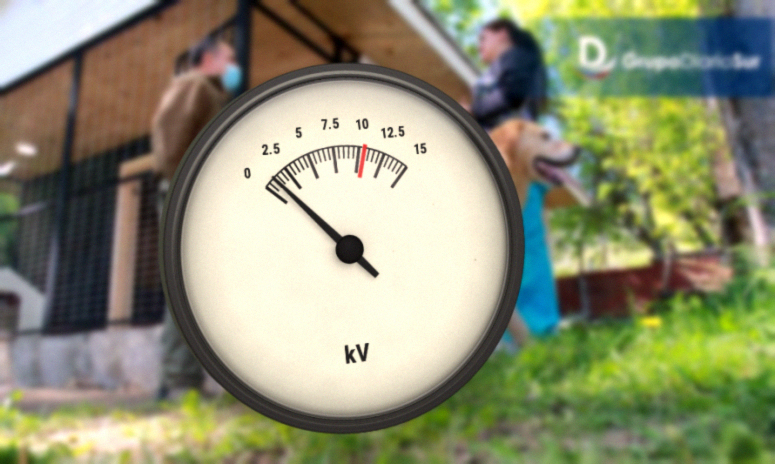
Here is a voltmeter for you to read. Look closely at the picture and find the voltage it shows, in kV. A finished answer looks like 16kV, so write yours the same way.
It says 1kV
